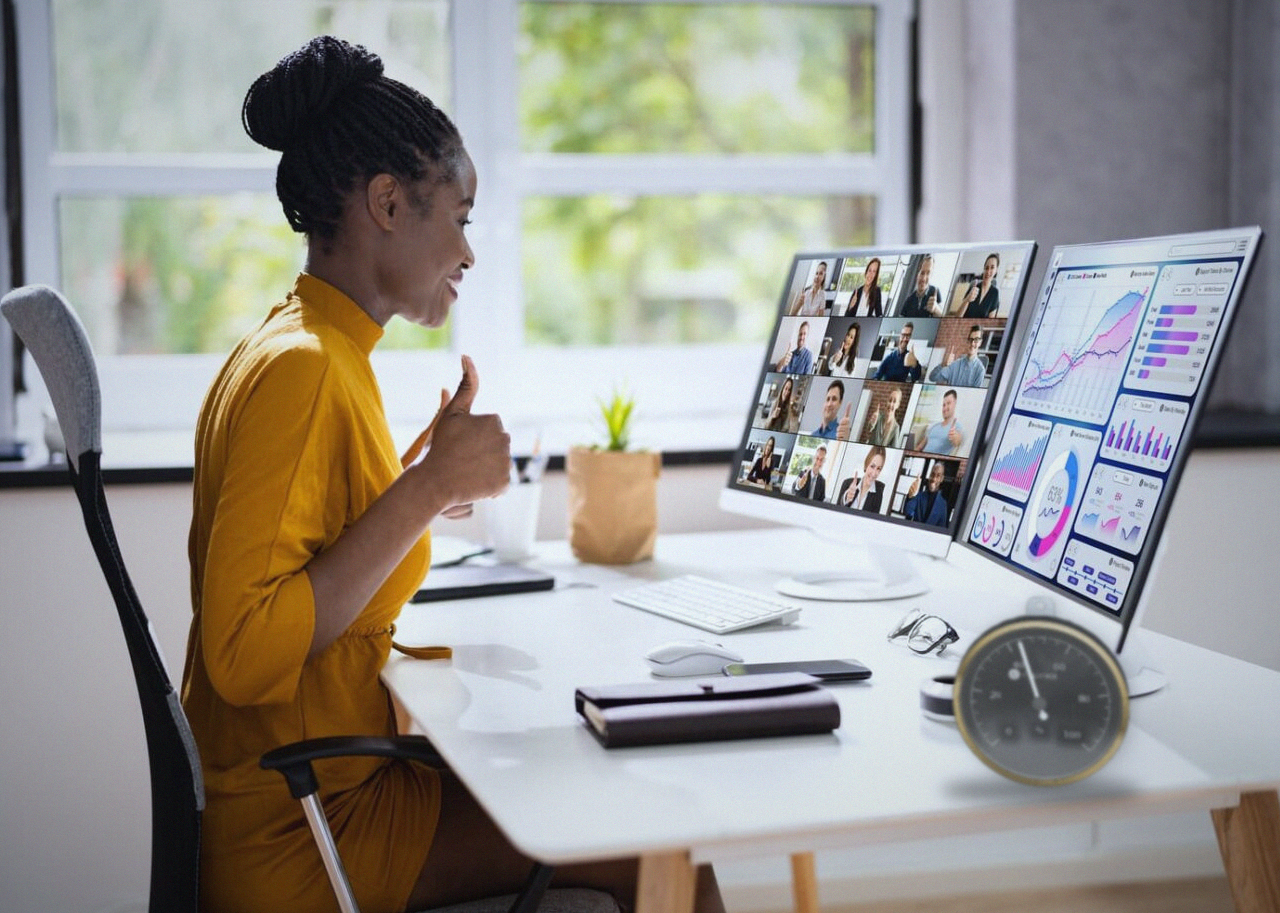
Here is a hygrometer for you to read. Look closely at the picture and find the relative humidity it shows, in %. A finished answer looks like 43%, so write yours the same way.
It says 44%
